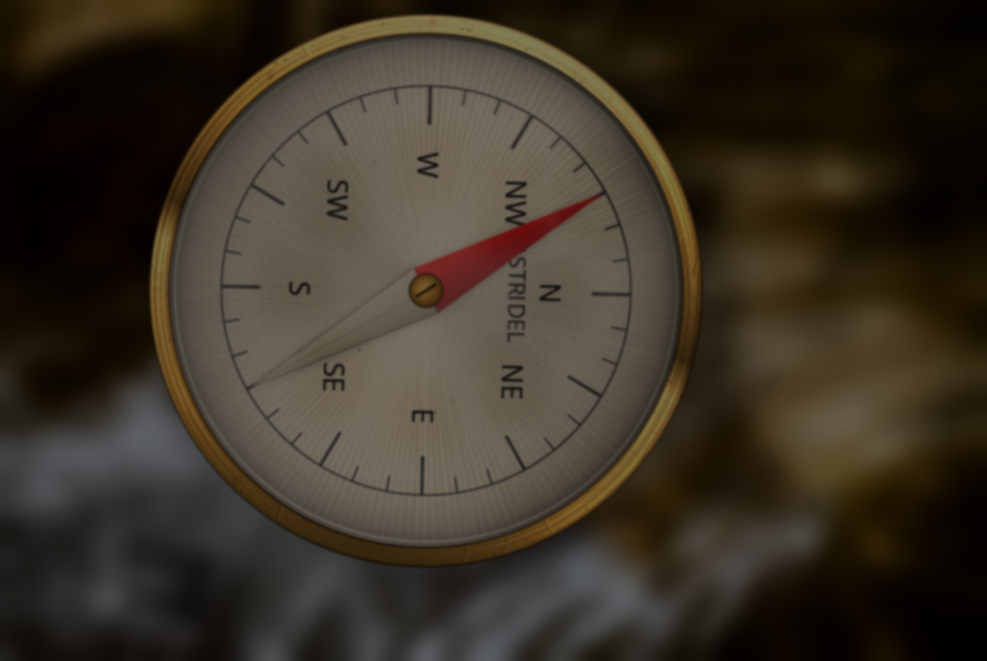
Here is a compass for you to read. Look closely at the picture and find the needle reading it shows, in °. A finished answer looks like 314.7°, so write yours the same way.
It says 330°
